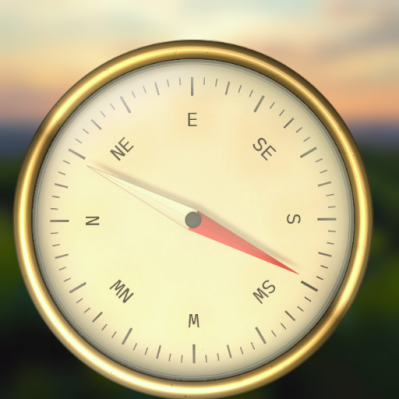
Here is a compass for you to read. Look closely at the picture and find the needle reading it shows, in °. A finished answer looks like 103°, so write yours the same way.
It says 207.5°
